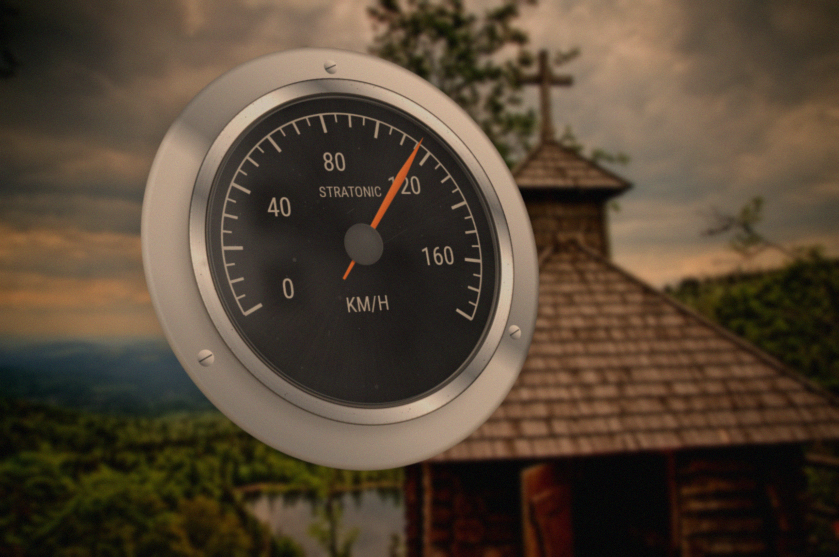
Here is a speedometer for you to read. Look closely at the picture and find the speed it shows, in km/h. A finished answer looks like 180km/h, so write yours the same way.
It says 115km/h
